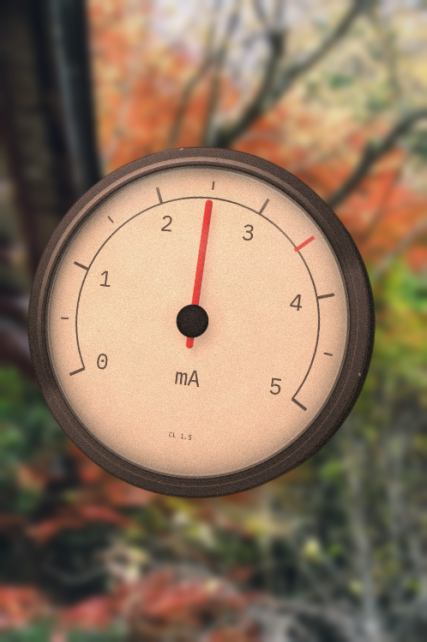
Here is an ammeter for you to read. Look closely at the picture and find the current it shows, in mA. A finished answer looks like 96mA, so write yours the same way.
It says 2.5mA
